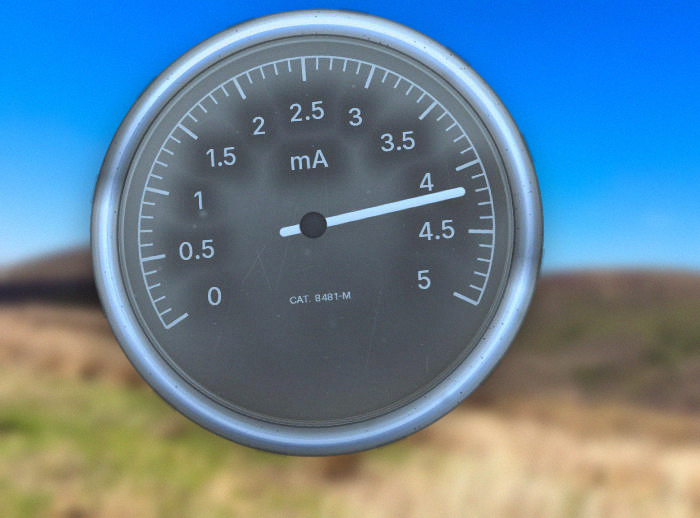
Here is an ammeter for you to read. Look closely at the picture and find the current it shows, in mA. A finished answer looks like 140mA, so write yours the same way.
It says 4.2mA
